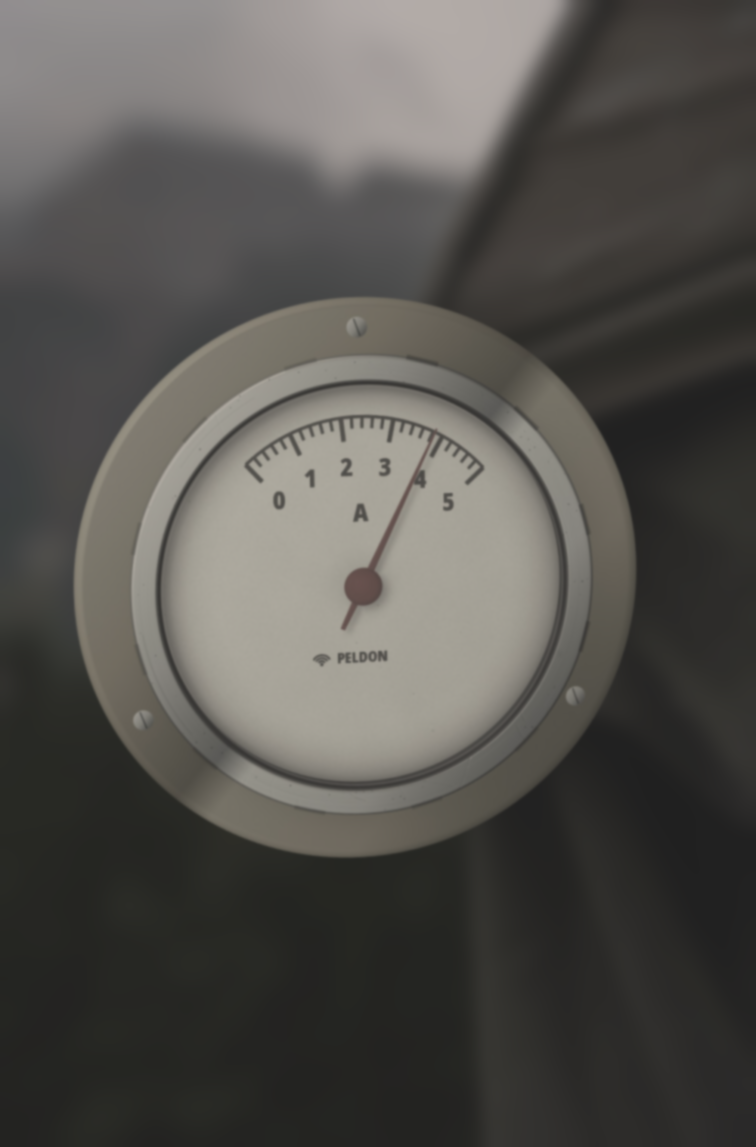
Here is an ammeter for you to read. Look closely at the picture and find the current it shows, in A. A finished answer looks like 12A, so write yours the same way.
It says 3.8A
